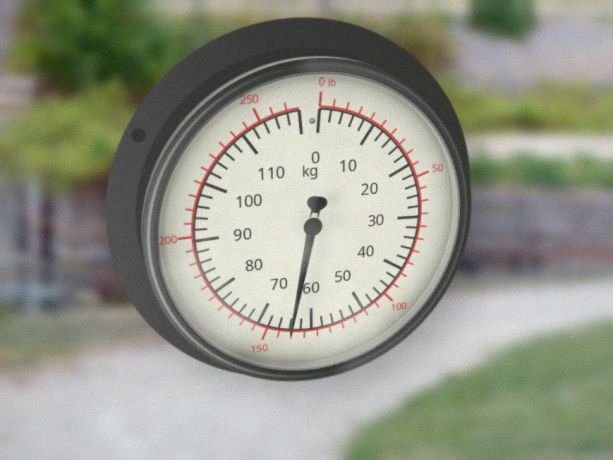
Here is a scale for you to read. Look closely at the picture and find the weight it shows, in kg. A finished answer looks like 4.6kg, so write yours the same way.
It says 64kg
